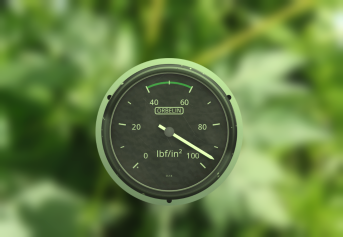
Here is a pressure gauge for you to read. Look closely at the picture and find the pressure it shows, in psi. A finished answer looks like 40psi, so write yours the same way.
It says 95psi
